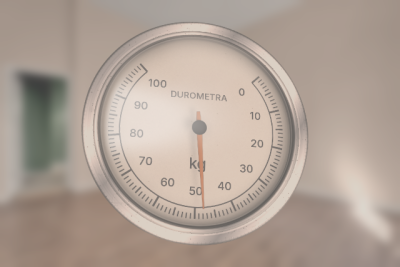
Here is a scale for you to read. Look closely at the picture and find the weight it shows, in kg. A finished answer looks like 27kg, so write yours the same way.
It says 48kg
